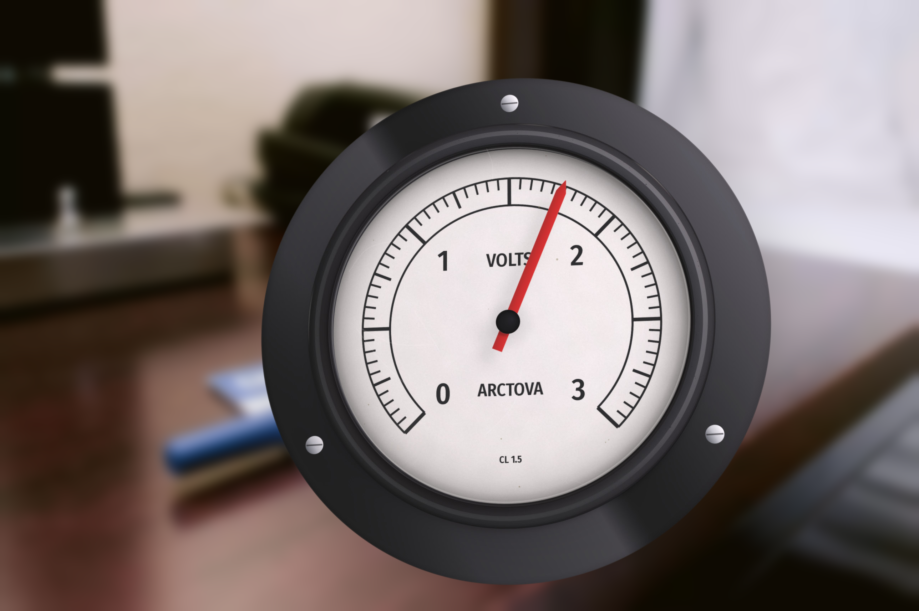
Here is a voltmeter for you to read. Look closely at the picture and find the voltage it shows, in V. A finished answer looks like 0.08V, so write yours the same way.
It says 1.75V
